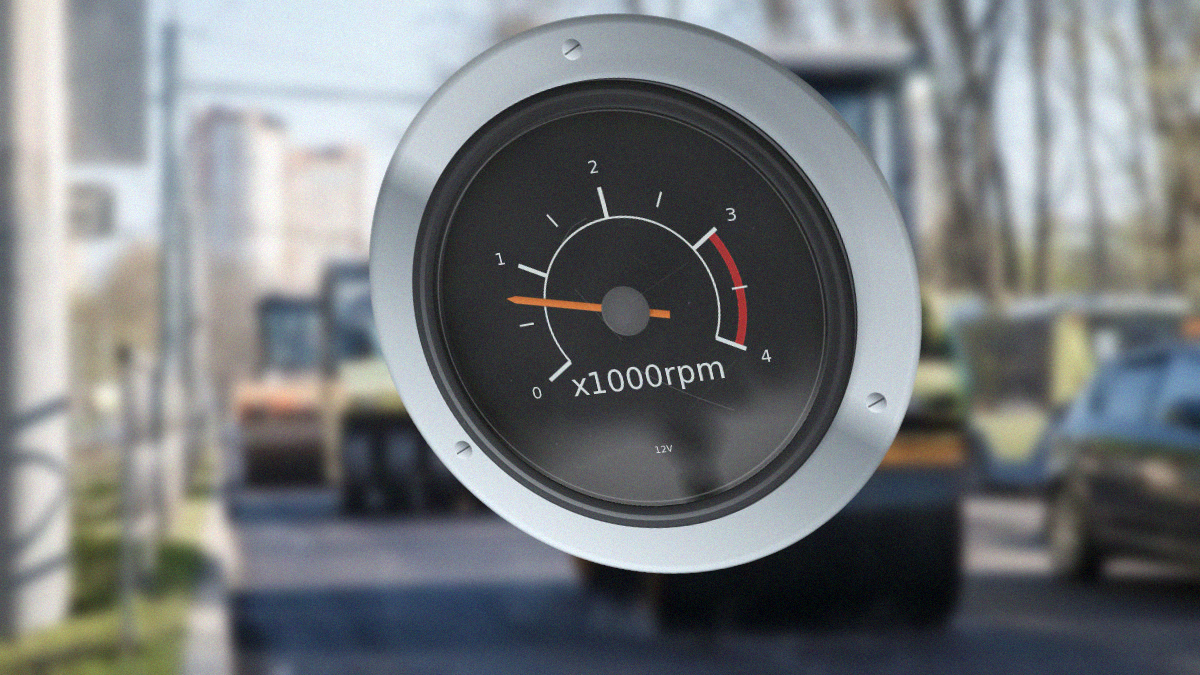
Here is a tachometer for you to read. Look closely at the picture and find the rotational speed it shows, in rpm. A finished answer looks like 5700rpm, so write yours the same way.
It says 750rpm
